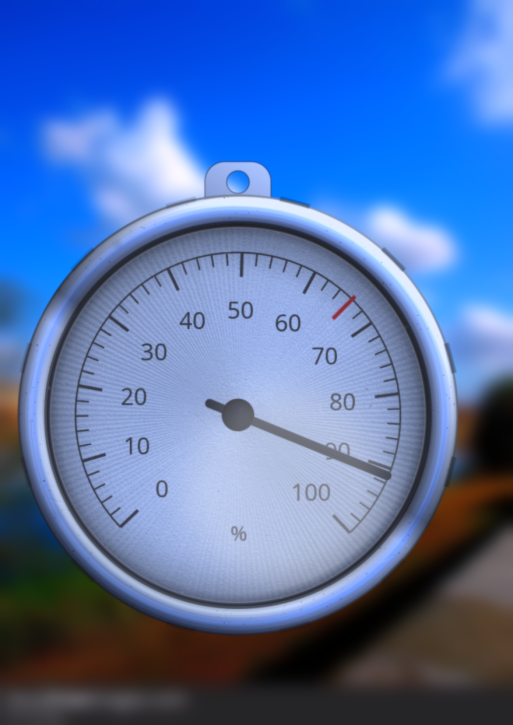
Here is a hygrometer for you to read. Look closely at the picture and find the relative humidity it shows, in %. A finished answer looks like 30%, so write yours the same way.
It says 91%
